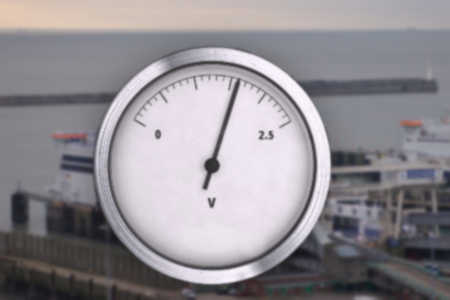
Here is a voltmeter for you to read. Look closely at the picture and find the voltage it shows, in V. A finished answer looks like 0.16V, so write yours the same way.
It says 1.6V
